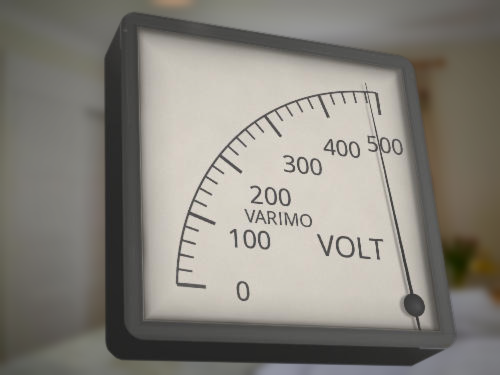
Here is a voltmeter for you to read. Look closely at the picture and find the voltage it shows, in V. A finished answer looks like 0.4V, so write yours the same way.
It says 480V
